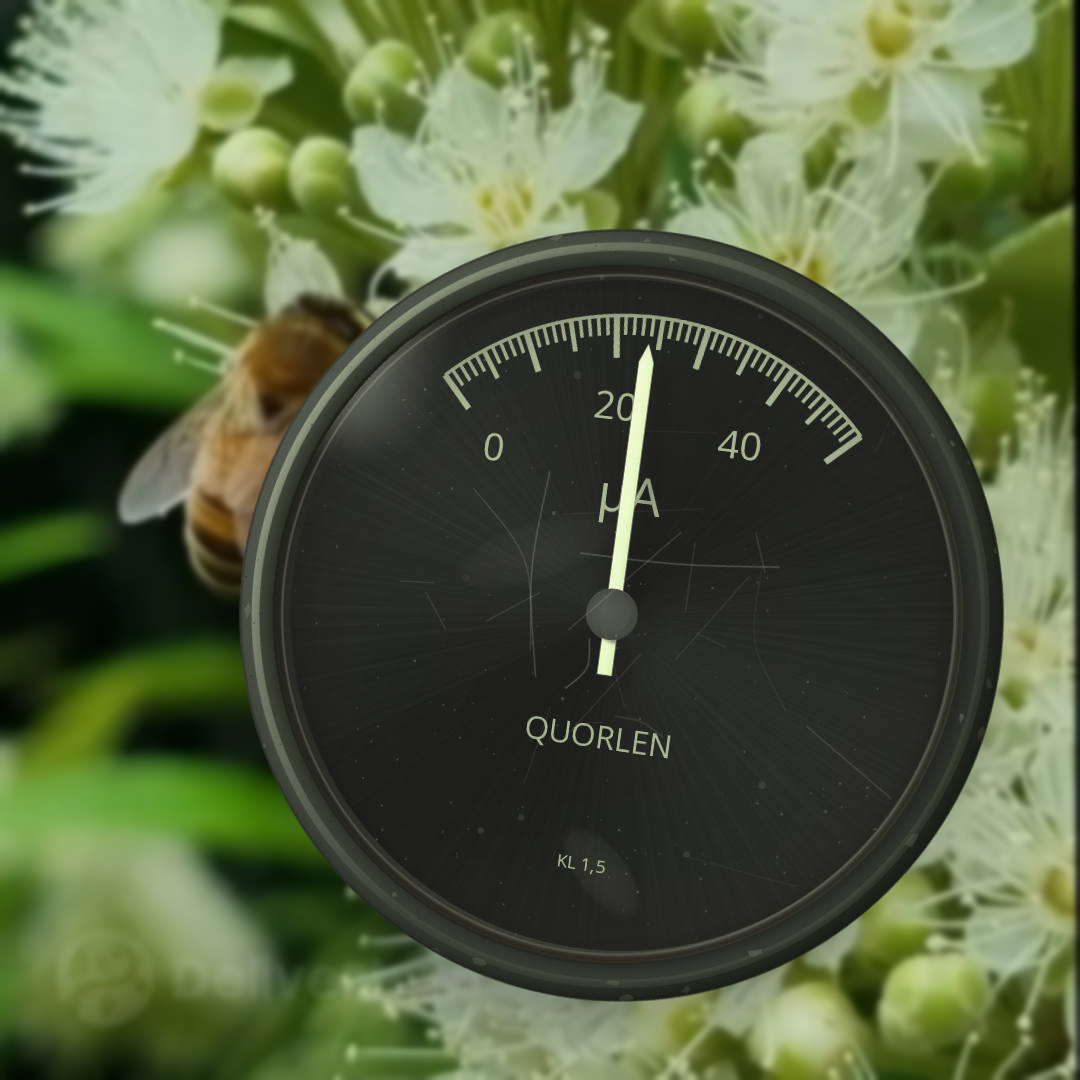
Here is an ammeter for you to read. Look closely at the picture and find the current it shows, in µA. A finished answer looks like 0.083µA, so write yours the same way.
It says 24µA
